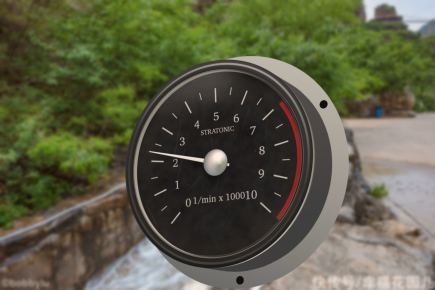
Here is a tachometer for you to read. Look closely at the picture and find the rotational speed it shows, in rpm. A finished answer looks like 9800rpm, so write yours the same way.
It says 2250rpm
